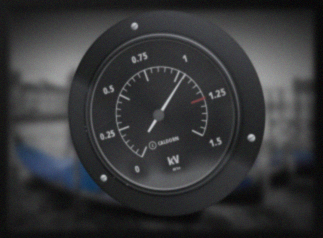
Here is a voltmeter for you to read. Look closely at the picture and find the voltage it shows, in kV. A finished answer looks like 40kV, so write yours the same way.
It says 1.05kV
